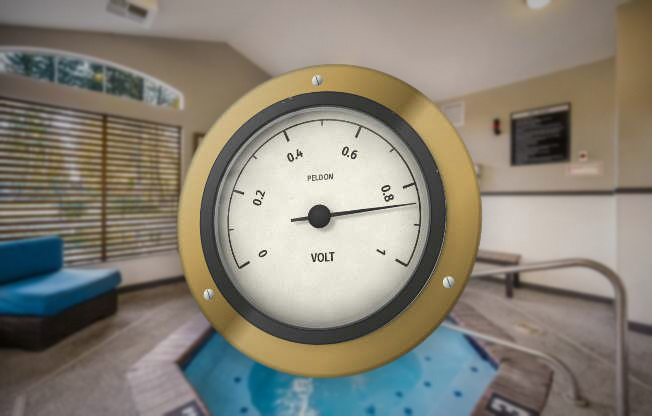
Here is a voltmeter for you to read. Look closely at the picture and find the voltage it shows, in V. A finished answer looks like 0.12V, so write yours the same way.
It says 0.85V
